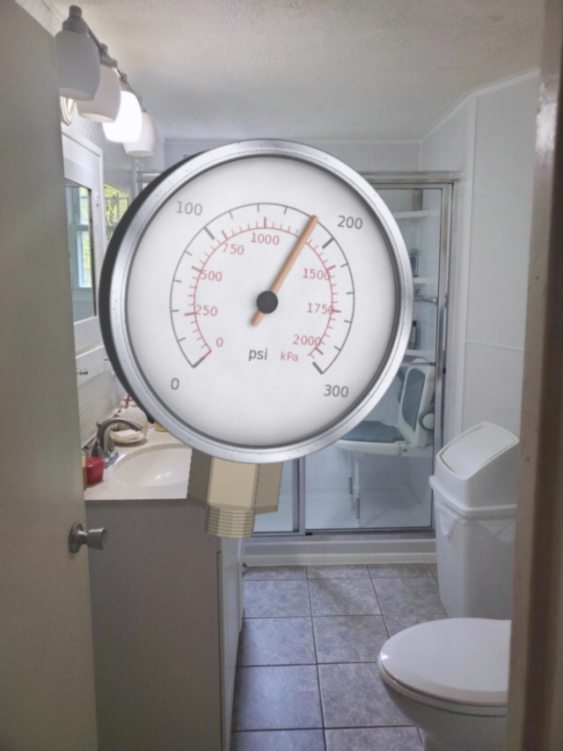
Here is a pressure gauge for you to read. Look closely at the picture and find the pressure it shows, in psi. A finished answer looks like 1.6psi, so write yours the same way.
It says 180psi
